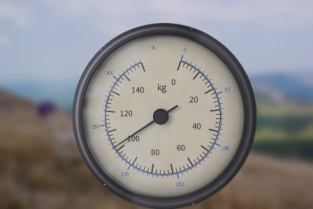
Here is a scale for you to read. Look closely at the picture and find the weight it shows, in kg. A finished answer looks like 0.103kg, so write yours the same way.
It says 102kg
